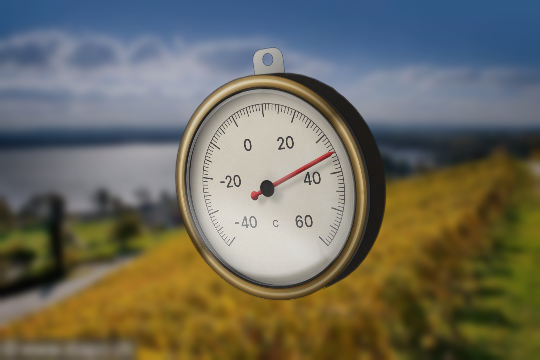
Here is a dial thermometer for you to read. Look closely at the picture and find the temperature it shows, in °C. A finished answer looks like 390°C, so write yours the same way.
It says 35°C
